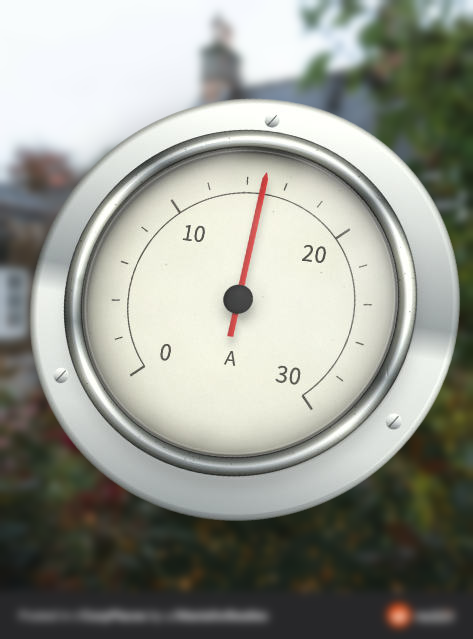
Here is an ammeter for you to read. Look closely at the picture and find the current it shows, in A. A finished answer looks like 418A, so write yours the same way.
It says 15A
